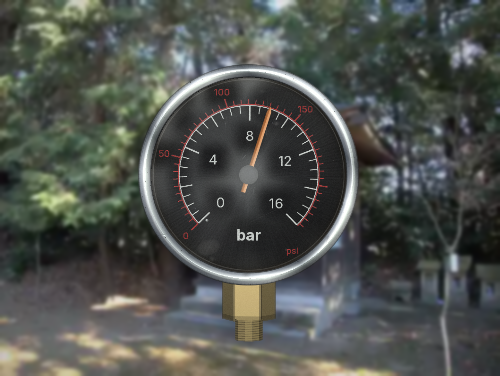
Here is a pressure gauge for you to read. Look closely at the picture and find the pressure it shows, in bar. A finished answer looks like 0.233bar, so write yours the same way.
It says 9bar
